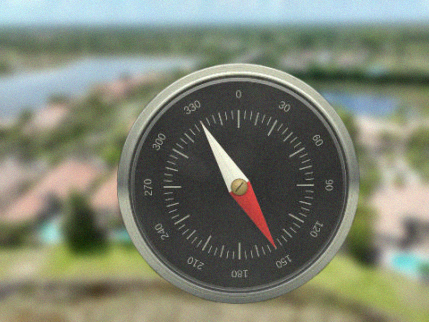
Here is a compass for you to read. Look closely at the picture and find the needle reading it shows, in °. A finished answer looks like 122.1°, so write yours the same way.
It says 150°
